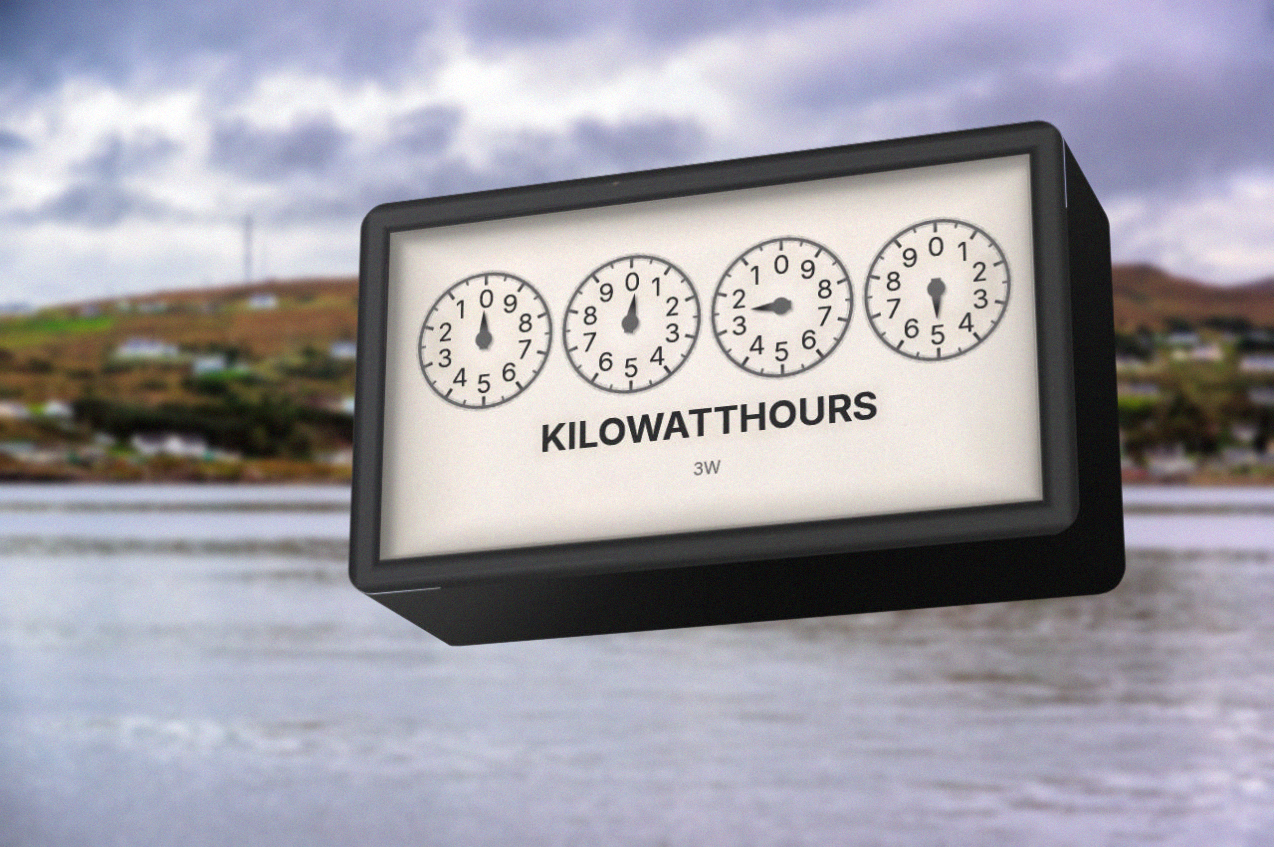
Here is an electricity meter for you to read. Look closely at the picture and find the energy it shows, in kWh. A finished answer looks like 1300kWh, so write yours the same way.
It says 25kWh
